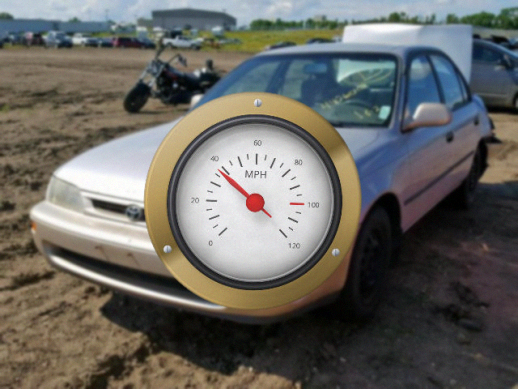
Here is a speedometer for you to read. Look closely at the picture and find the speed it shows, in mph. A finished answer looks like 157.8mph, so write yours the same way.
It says 37.5mph
